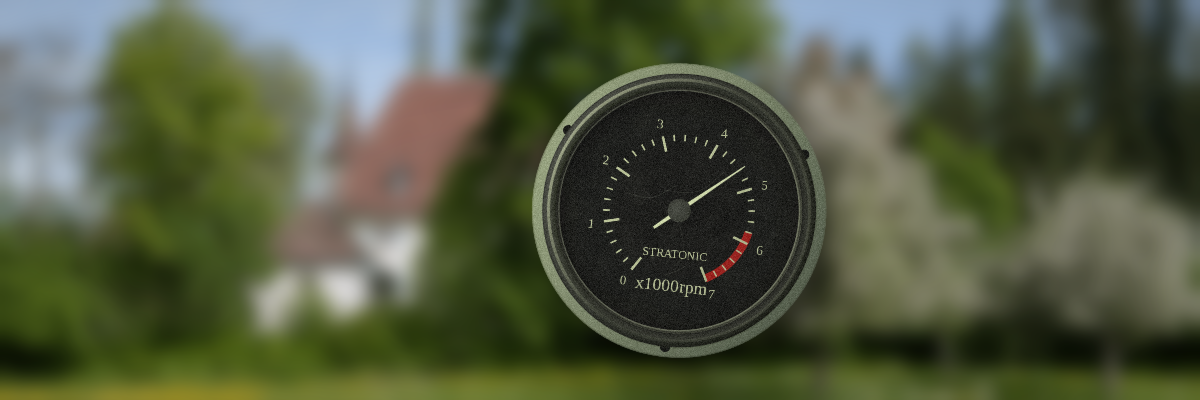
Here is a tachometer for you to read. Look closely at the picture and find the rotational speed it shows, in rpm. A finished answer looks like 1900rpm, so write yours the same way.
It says 4600rpm
